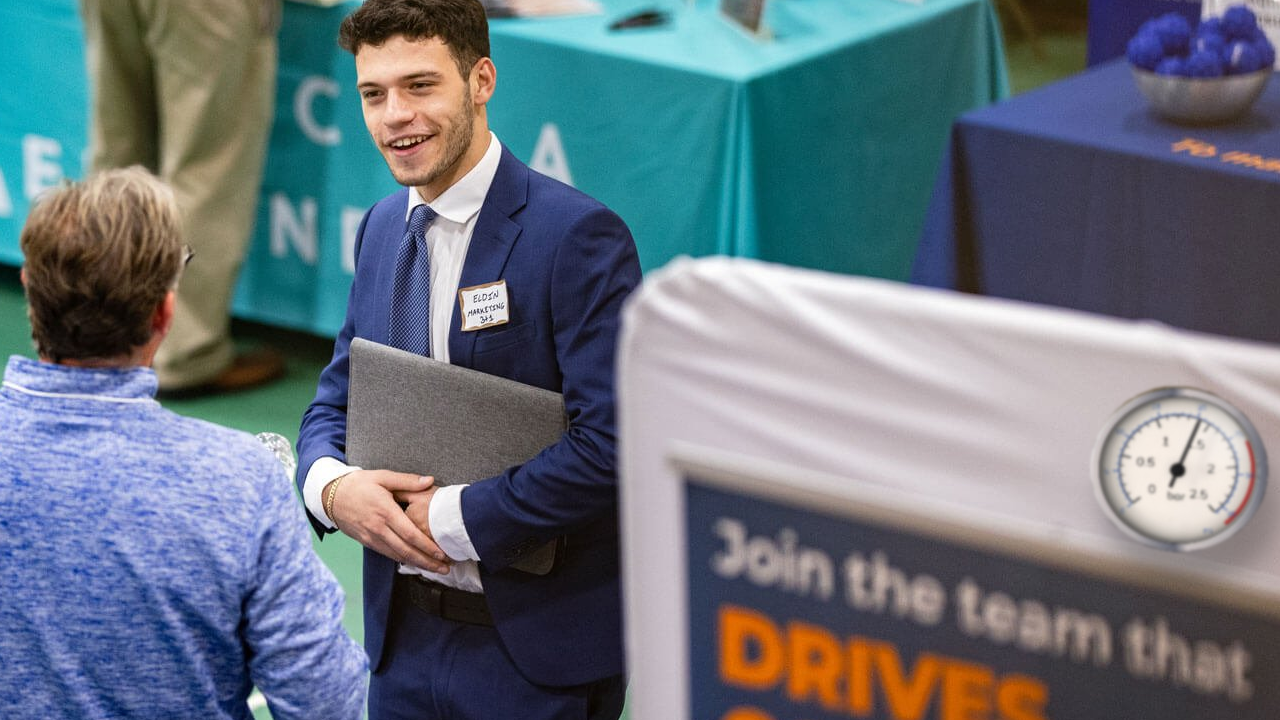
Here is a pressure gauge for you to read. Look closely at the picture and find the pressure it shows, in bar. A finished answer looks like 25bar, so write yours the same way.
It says 1.4bar
